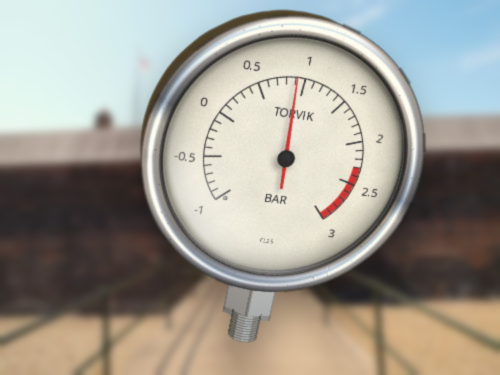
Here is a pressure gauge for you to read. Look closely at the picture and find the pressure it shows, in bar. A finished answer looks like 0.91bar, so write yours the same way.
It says 0.9bar
